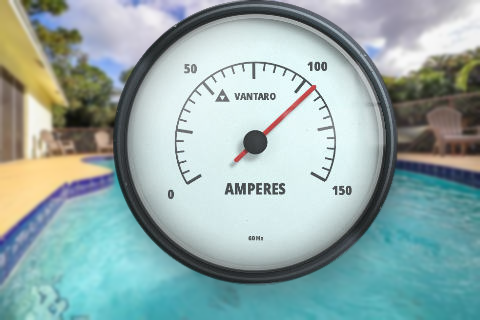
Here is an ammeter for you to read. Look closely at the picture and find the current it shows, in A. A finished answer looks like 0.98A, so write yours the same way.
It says 105A
